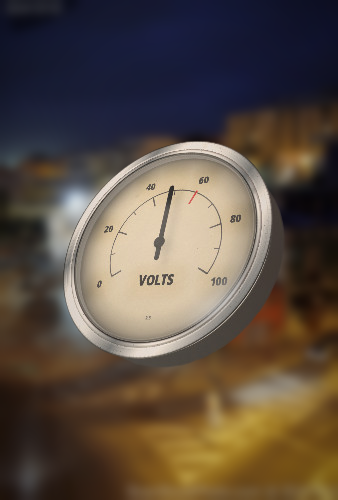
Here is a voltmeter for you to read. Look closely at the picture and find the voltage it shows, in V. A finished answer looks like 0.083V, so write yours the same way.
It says 50V
